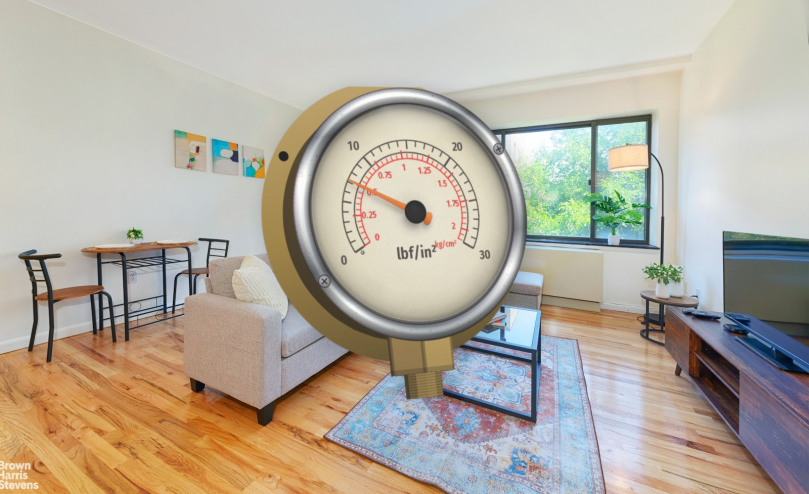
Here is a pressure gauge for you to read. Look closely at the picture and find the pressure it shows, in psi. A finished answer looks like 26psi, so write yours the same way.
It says 7psi
